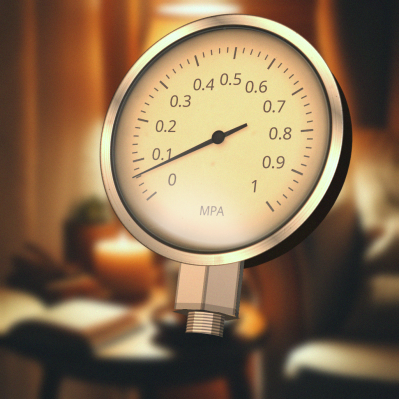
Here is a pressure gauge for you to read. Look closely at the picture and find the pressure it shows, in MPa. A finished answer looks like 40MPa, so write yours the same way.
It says 0.06MPa
